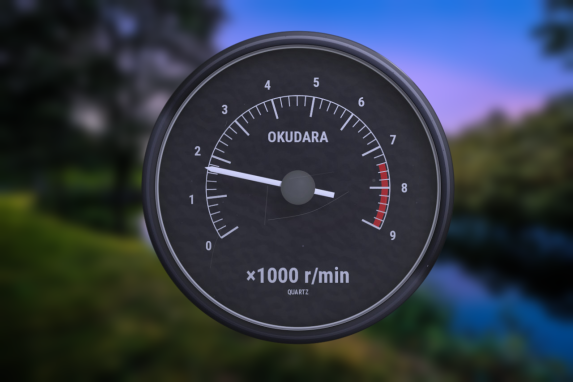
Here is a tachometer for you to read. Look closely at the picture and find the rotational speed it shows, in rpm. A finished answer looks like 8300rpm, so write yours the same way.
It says 1700rpm
